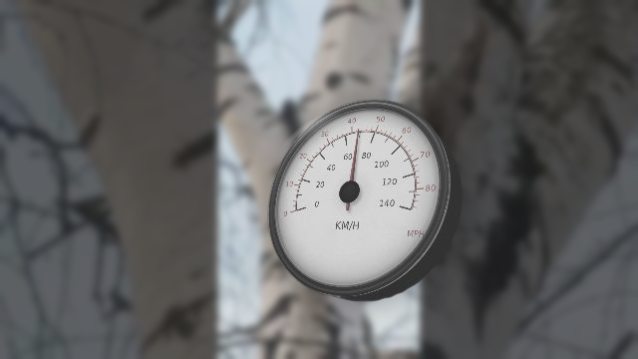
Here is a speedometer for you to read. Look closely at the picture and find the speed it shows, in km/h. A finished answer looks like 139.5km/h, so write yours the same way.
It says 70km/h
